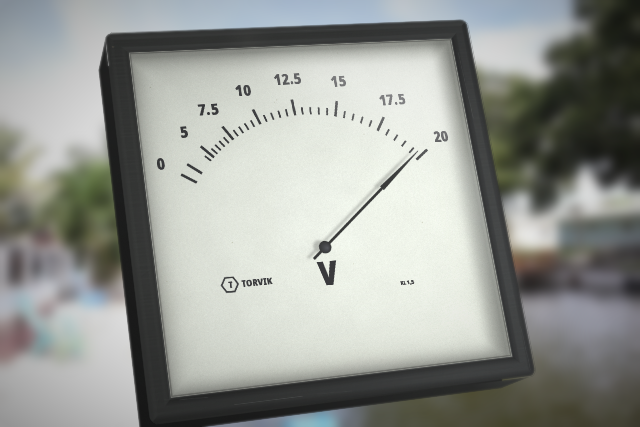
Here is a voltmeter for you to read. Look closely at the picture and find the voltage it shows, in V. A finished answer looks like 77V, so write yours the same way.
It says 19.75V
